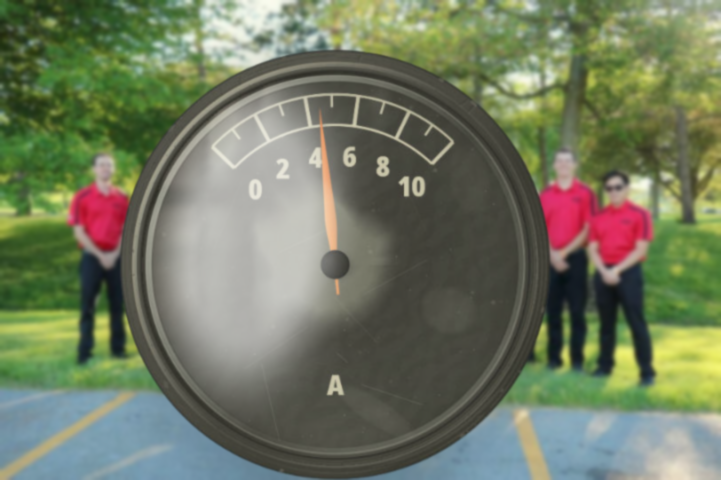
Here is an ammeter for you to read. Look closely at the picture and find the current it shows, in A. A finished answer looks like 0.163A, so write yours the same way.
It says 4.5A
